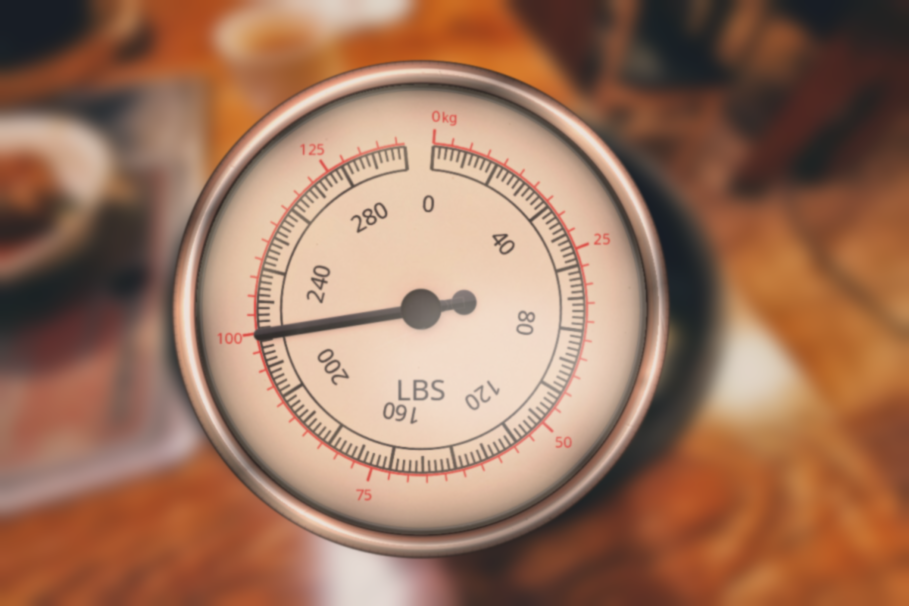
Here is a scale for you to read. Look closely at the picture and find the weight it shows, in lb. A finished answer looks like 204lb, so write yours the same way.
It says 220lb
